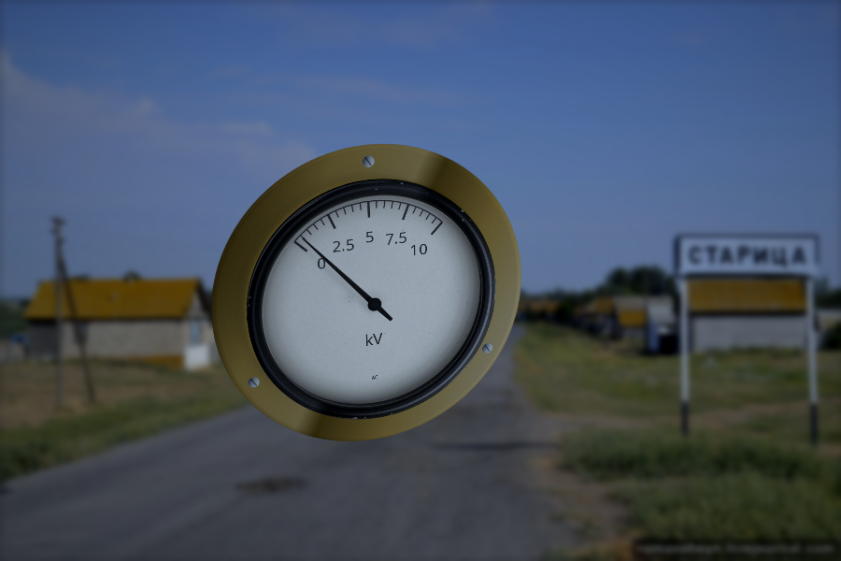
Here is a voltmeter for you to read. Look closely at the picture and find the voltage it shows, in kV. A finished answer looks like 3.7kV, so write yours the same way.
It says 0.5kV
